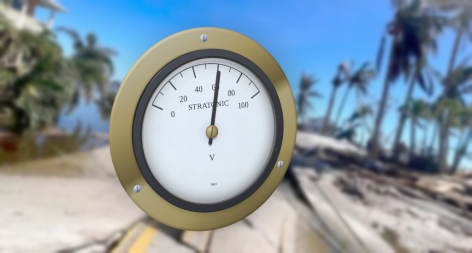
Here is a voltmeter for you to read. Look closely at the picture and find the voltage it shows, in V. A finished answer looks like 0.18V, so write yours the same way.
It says 60V
